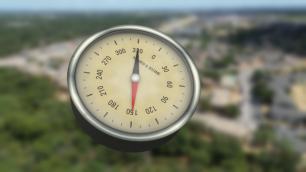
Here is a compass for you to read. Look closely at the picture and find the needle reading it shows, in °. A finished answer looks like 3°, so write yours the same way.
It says 150°
